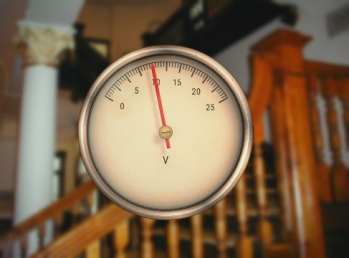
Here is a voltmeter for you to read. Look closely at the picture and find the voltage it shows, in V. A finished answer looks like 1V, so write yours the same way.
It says 10V
